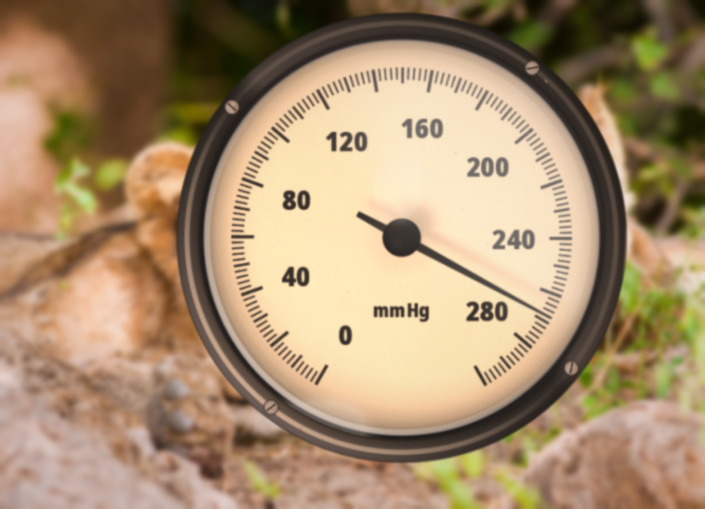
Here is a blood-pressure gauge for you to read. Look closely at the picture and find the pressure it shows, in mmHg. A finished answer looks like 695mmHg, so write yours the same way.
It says 268mmHg
